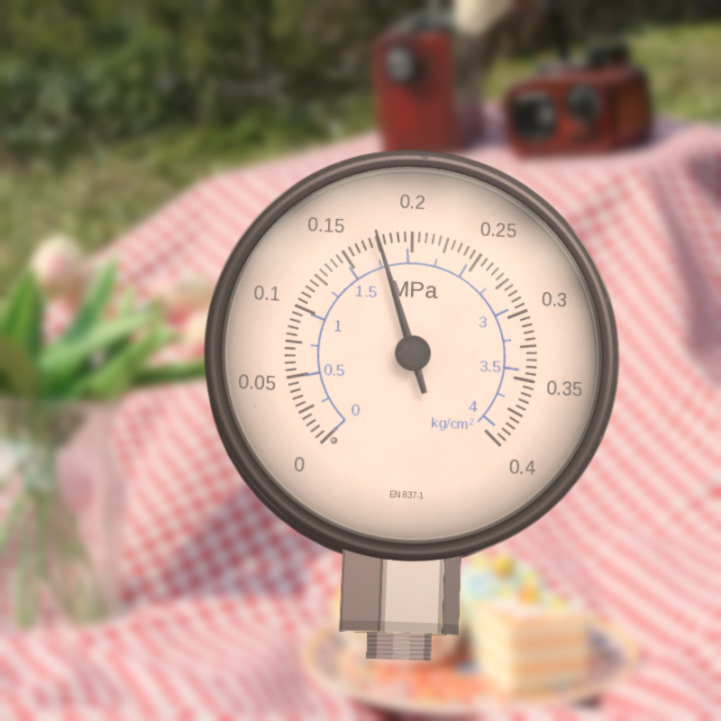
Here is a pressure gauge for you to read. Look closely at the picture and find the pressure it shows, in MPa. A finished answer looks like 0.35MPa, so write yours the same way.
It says 0.175MPa
